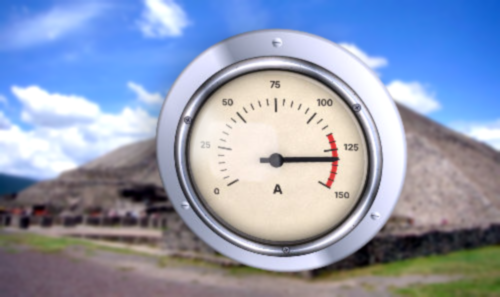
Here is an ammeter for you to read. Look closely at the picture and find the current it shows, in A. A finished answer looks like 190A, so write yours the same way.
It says 130A
